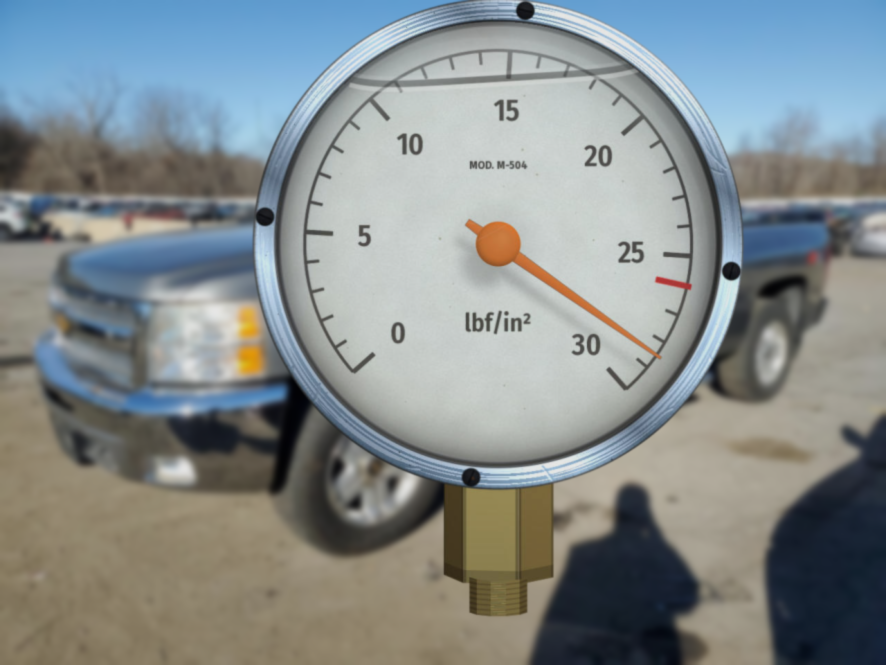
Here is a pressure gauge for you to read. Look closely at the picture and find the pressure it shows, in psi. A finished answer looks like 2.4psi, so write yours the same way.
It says 28.5psi
